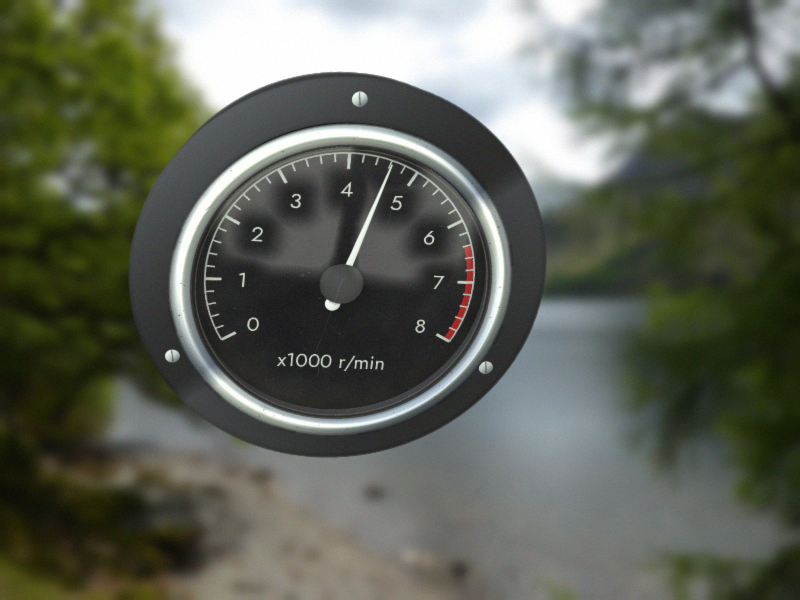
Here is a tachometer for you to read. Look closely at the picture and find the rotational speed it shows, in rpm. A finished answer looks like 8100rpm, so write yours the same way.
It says 4600rpm
